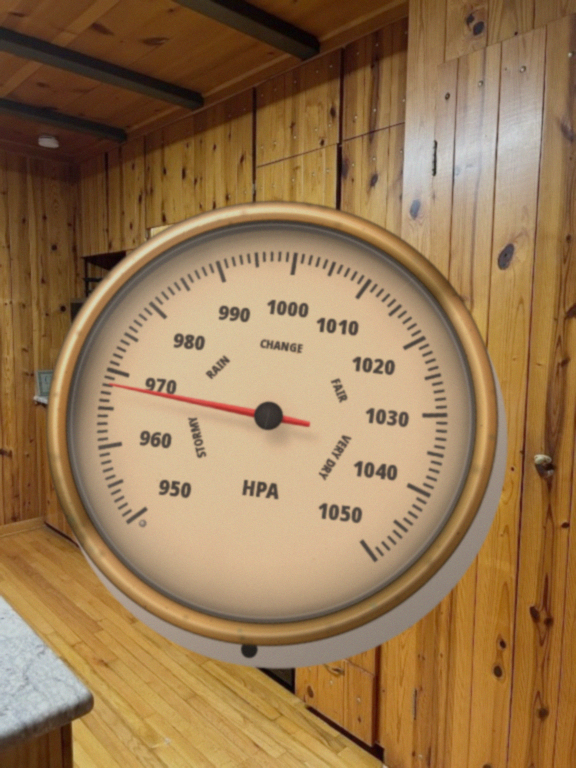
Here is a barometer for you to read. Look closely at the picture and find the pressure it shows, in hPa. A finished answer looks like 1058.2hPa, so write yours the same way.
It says 968hPa
